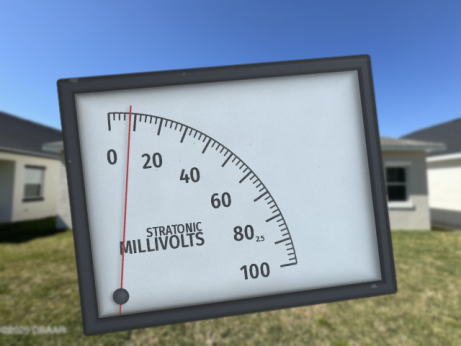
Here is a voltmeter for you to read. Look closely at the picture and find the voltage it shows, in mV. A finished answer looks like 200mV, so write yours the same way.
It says 8mV
